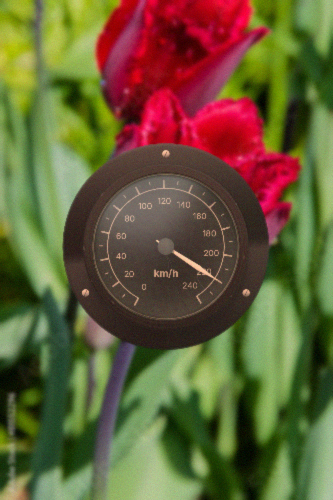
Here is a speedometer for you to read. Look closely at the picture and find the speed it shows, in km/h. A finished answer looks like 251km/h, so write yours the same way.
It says 220km/h
